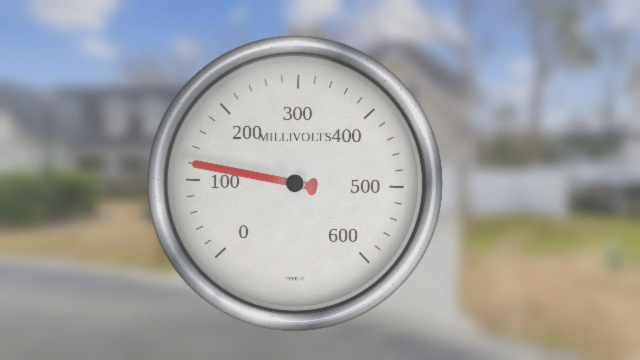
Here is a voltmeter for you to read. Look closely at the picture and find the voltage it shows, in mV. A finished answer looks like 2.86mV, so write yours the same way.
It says 120mV
